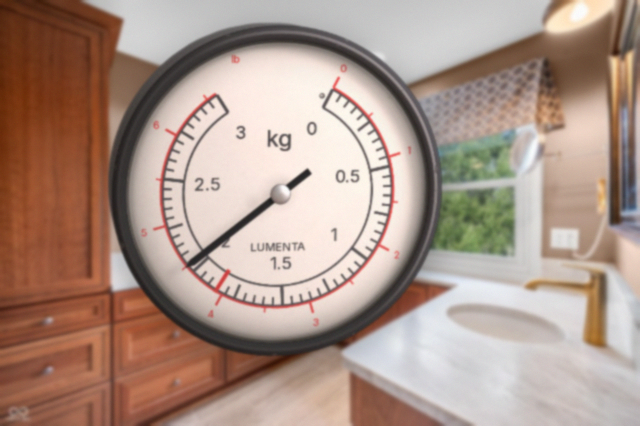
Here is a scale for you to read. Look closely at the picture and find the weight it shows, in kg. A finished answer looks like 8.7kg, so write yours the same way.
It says 2.05kg
